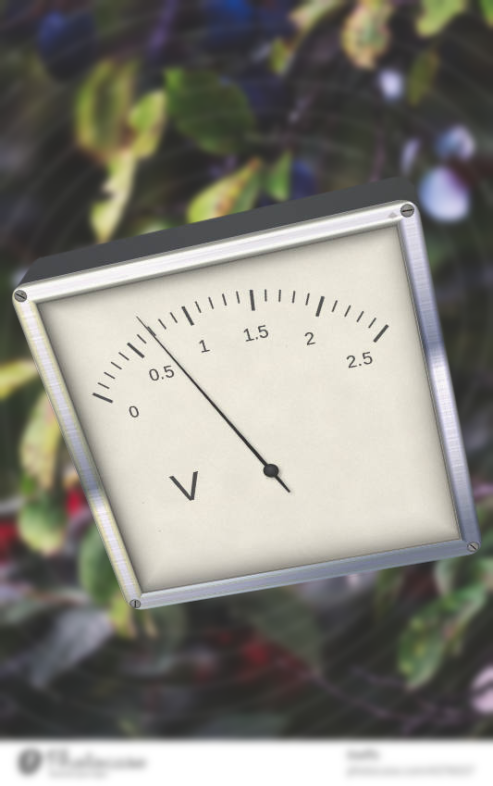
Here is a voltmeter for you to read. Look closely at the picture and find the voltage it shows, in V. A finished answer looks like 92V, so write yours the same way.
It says 0.7V
